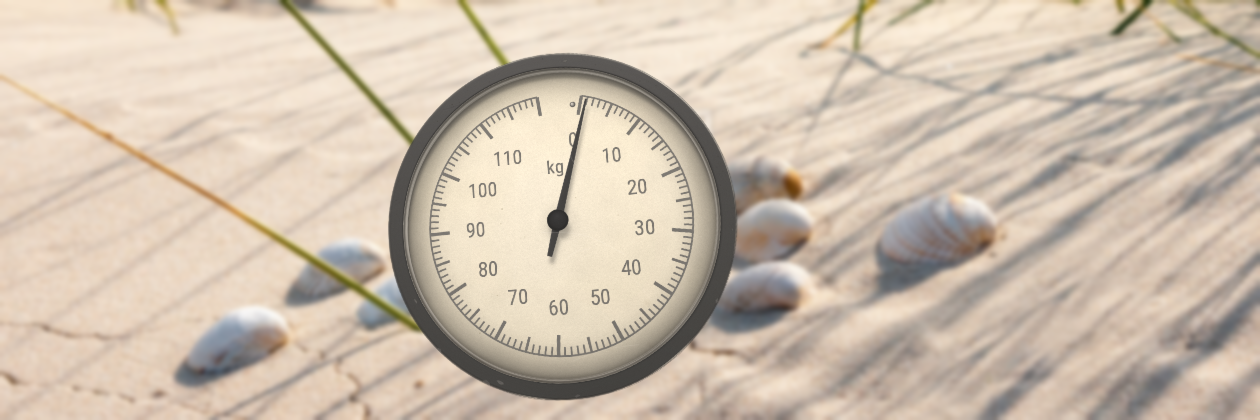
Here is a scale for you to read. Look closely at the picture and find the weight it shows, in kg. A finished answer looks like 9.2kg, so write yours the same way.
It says 1kg
